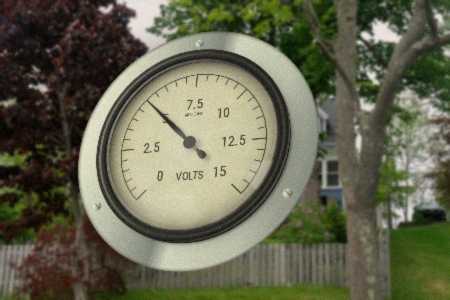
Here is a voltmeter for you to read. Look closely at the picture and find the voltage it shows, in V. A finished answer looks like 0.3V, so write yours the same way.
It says 5V
